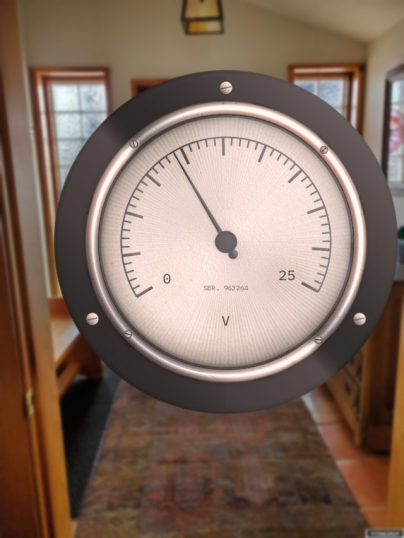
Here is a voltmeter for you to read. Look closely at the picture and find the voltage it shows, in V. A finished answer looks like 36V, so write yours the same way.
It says 9.5V
